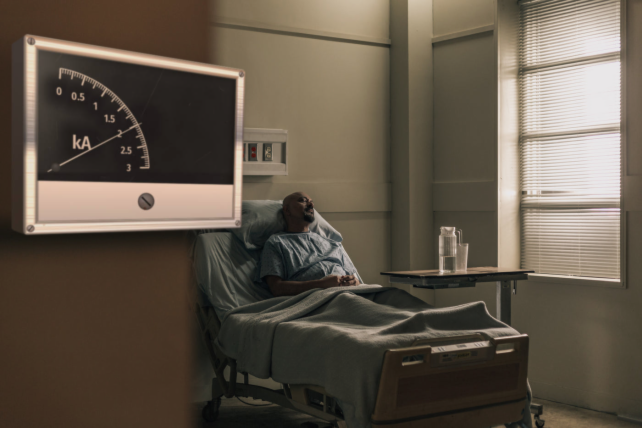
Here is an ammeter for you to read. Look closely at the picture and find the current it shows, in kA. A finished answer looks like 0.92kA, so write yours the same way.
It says 2kA
